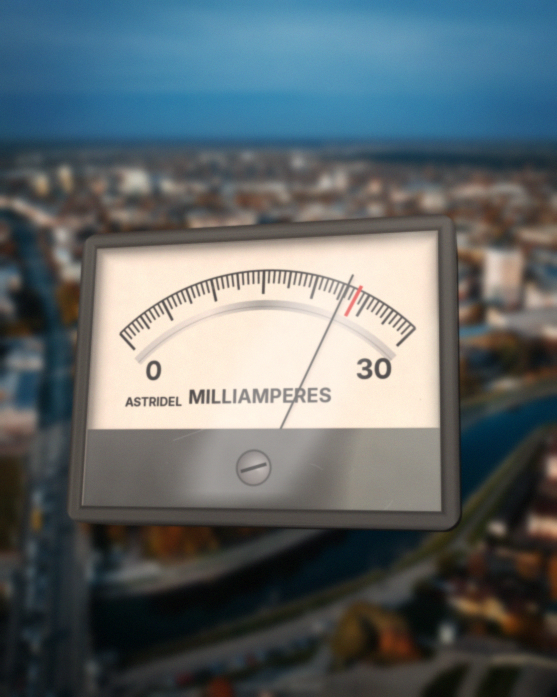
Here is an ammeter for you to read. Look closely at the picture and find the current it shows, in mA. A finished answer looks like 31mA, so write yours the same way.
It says 23mA
